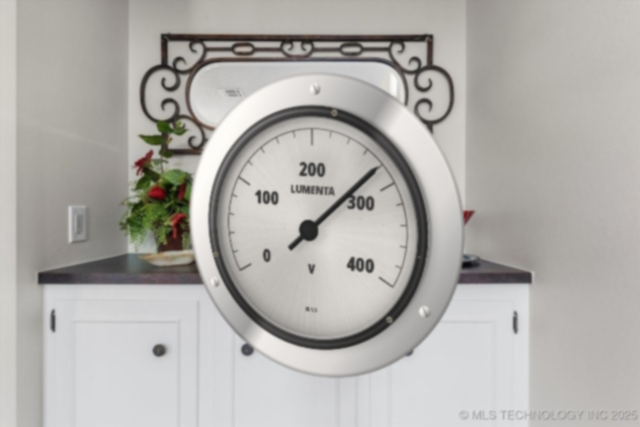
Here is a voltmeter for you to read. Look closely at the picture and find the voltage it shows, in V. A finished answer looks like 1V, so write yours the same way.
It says 280V
